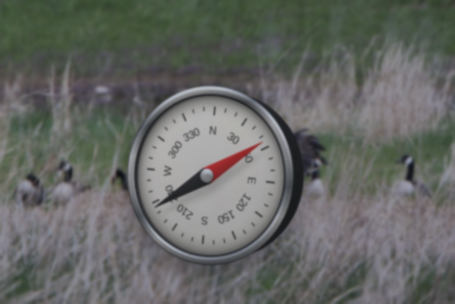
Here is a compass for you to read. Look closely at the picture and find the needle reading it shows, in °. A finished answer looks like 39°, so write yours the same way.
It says 55°
